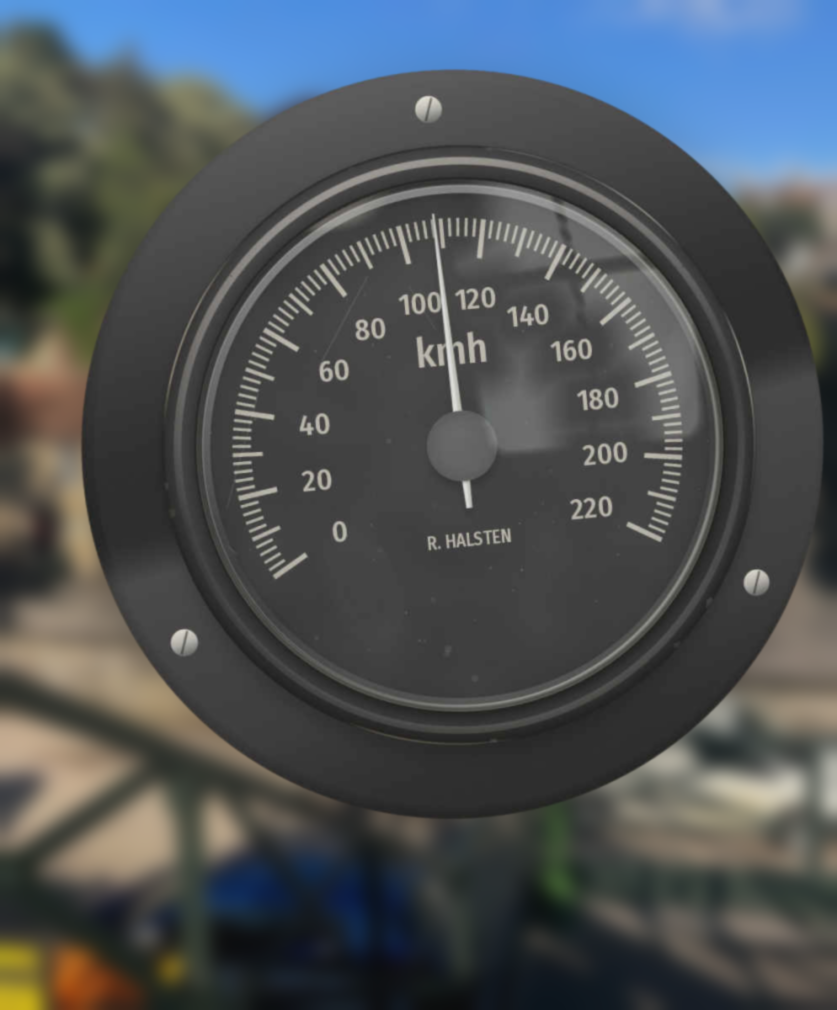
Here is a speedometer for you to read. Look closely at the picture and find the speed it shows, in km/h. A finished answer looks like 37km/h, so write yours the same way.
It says 108km/h
